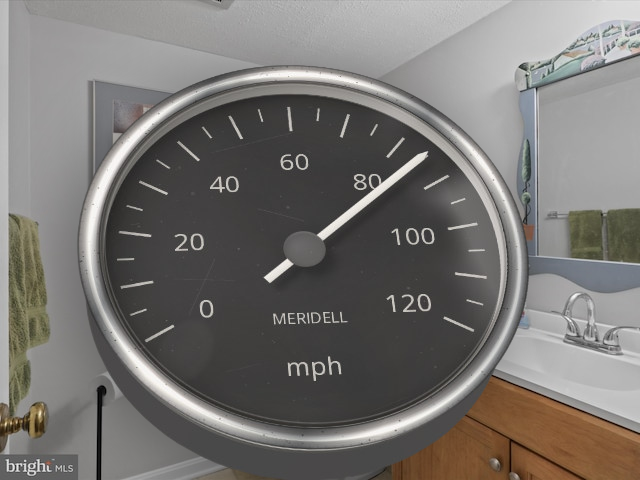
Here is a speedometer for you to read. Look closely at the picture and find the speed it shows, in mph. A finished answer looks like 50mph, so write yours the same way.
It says 85mph
